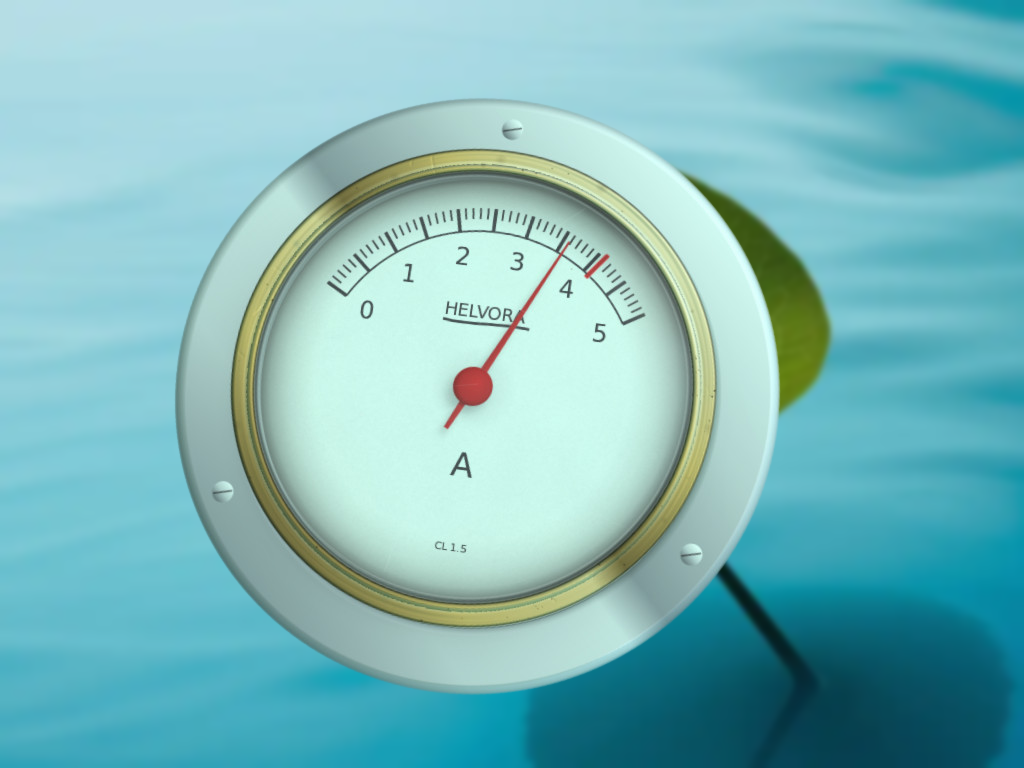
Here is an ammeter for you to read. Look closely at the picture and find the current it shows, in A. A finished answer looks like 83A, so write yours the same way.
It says 3.6A
